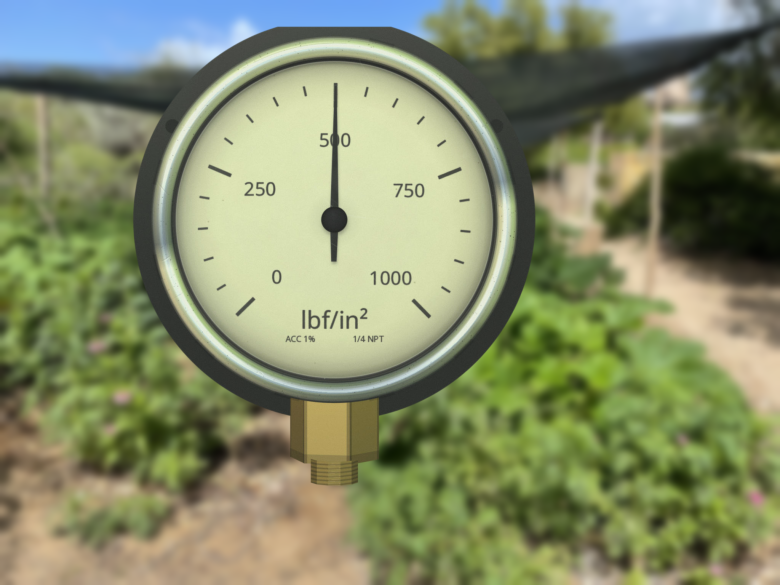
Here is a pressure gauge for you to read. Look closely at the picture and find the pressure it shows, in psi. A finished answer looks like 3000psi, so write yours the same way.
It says 500psi
